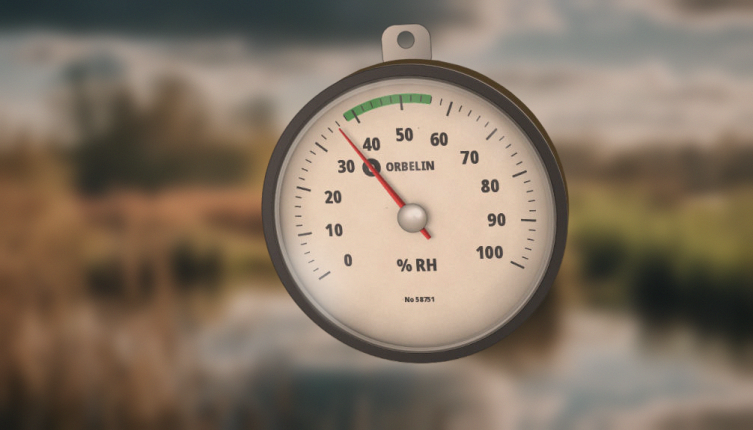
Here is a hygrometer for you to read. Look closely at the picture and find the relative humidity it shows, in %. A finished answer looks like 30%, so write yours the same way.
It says 36%
